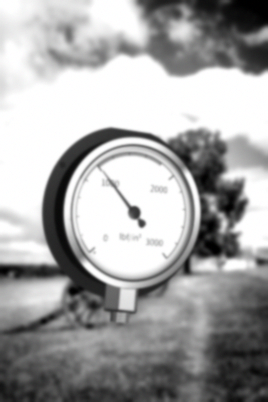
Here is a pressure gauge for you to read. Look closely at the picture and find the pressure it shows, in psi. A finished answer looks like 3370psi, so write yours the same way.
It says 1000psi
